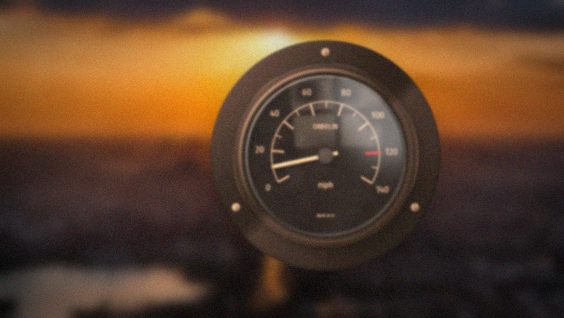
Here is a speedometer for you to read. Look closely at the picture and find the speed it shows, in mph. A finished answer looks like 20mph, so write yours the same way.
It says 10mph
